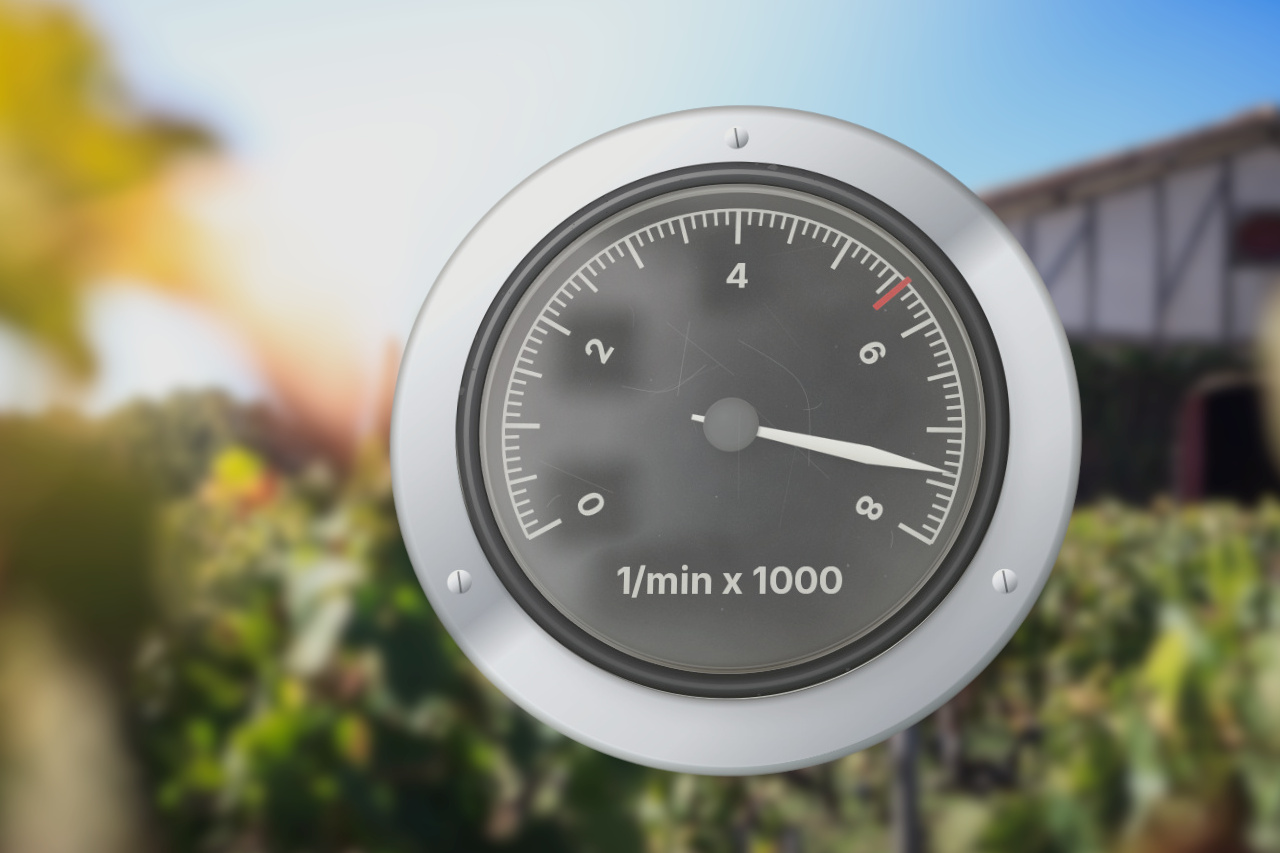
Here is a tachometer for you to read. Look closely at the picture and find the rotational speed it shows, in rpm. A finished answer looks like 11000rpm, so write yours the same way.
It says 7400rpm
